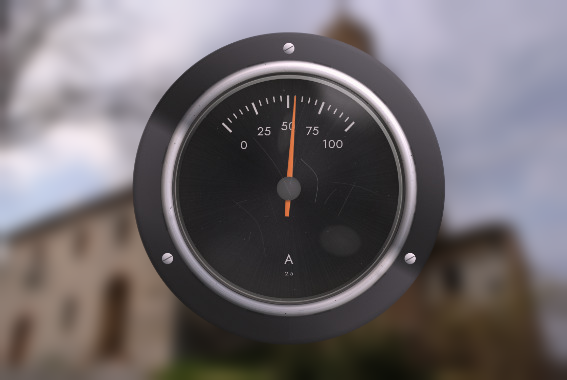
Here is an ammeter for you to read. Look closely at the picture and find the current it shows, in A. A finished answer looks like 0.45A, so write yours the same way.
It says 55A
